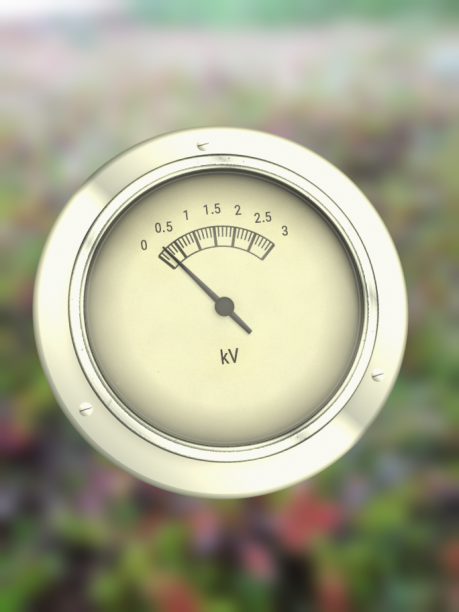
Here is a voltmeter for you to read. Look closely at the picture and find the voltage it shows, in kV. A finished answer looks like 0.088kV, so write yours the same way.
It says 0.2kV
